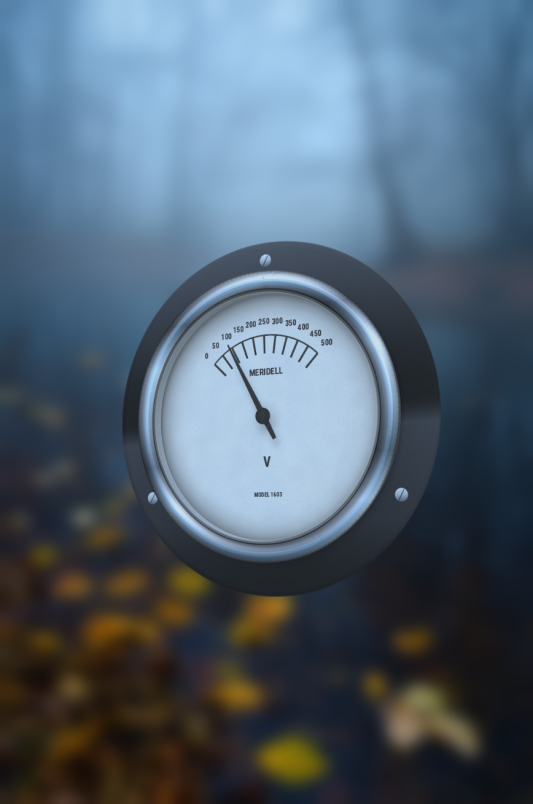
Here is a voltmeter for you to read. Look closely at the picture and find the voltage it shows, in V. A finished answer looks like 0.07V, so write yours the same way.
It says 100V
